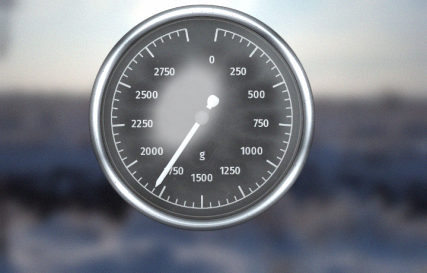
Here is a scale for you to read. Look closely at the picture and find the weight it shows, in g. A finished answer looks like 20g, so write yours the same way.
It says 1800g
